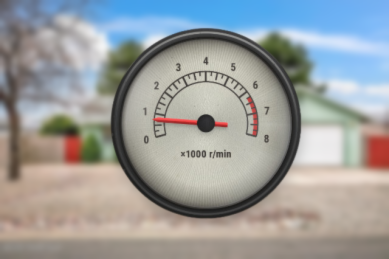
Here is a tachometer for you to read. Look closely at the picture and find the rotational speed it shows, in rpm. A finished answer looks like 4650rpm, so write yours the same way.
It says 750rpm
